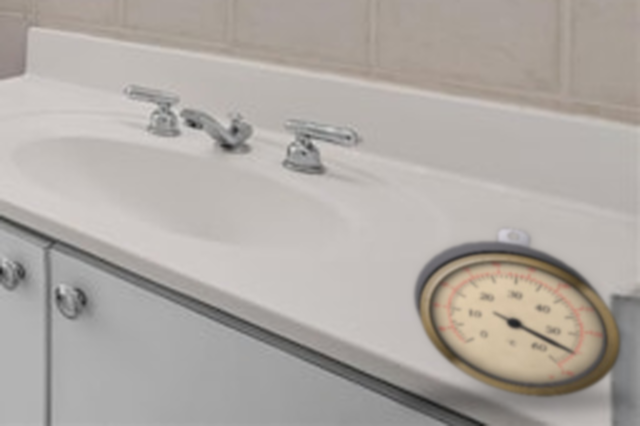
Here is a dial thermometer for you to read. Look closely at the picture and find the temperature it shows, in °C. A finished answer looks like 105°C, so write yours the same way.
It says 55°C
